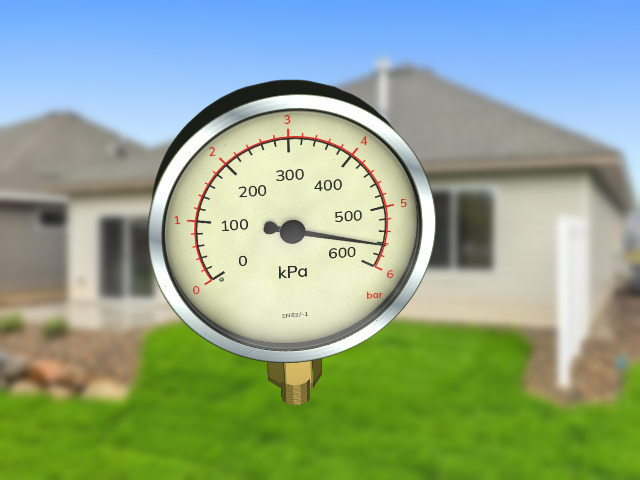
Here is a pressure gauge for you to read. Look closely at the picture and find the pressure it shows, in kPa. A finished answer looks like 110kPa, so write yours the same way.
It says 560kPa
